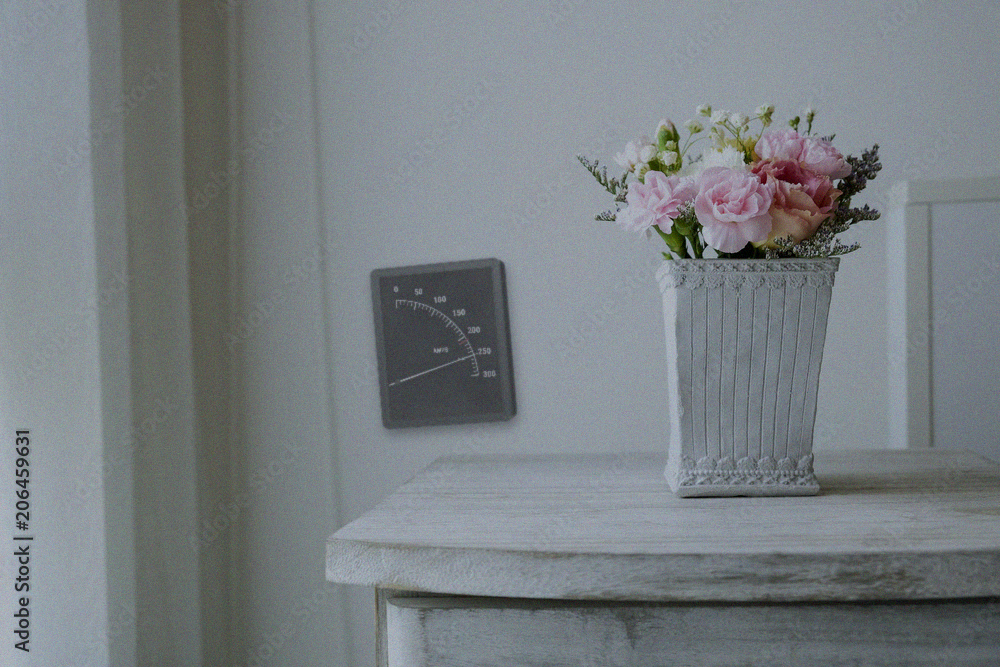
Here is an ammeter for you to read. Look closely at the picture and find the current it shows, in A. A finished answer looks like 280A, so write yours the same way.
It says 250A
